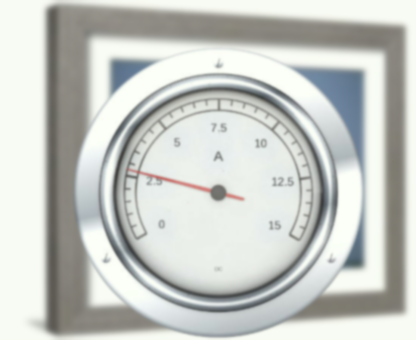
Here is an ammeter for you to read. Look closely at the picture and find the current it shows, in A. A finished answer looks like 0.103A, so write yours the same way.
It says 2.75A
